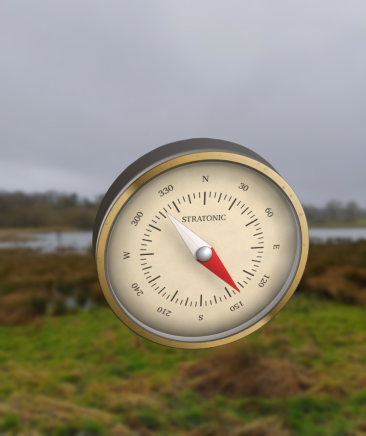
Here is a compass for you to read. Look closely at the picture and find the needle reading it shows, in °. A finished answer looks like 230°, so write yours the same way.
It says 140°
